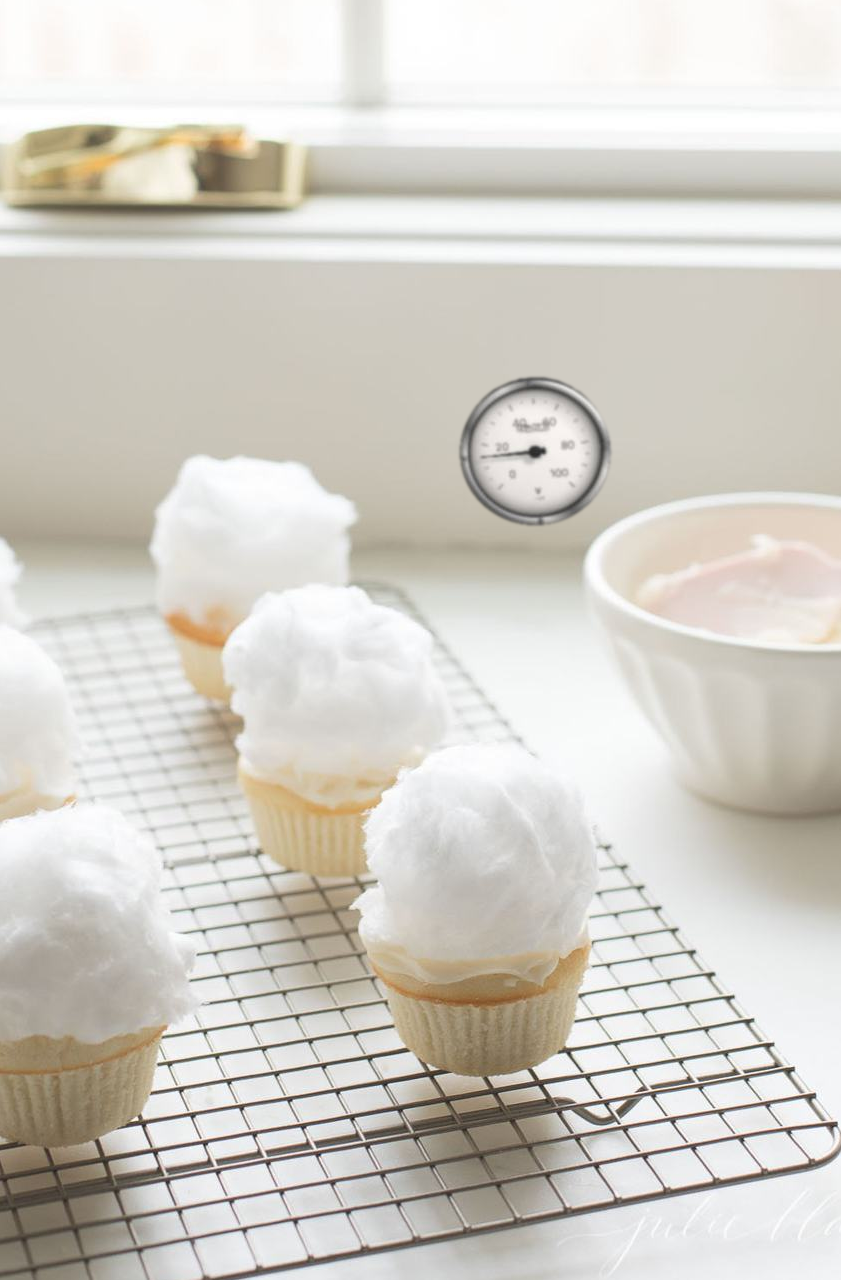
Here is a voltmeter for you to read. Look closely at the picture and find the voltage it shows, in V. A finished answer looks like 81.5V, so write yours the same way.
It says 15V
